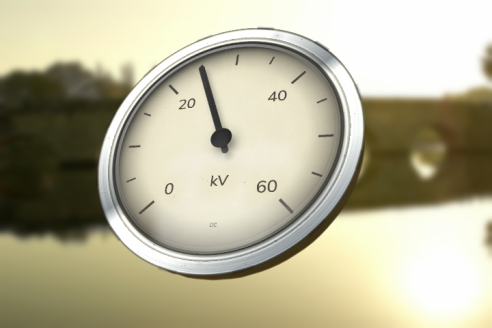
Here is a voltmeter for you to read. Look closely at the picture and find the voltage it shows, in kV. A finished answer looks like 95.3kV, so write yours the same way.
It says 25kV
